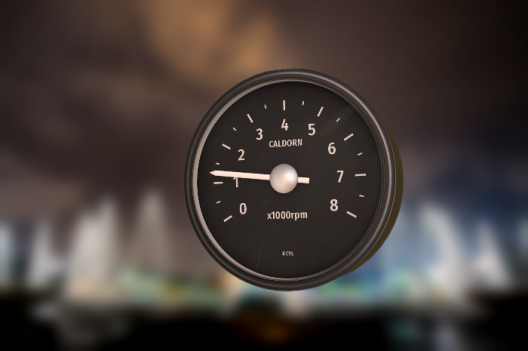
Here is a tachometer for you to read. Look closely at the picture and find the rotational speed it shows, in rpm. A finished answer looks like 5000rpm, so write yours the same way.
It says 1250rpm
